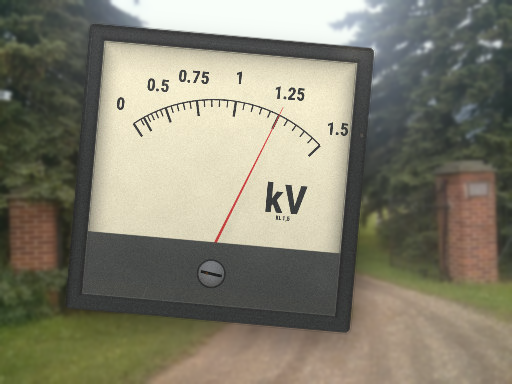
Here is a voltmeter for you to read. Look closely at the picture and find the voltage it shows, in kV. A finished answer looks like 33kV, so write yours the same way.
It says 1.25kV
